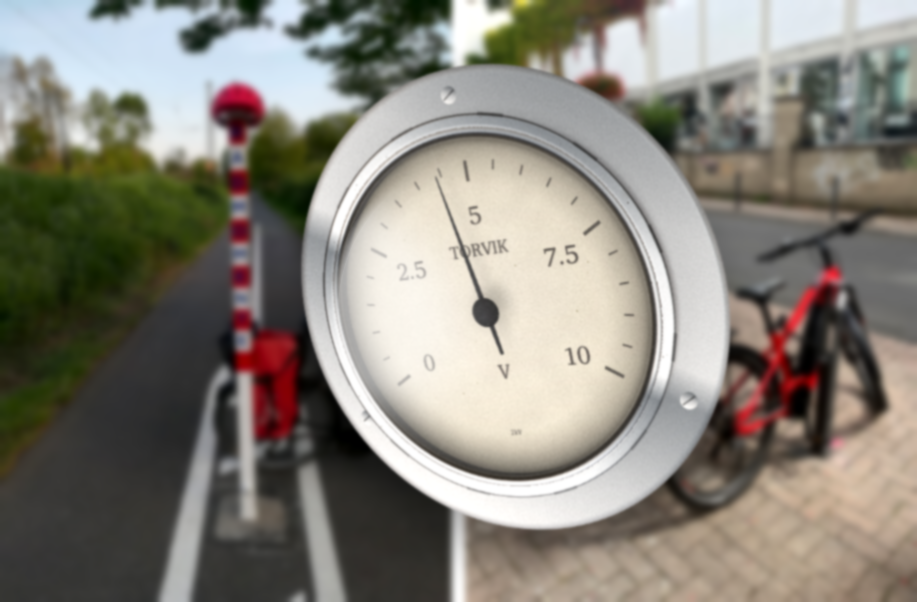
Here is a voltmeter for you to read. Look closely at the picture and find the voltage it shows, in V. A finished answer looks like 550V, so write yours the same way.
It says 4.5V
